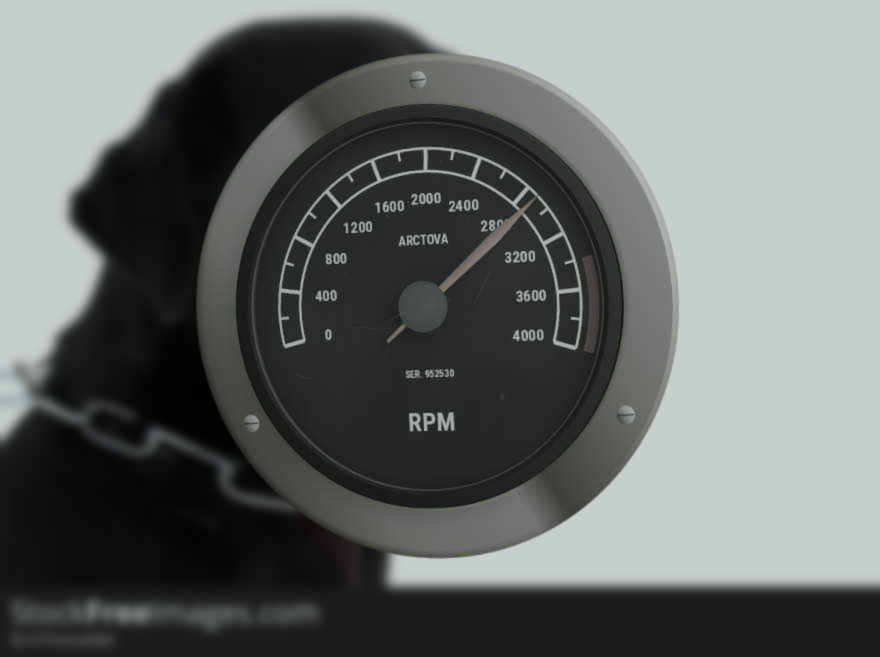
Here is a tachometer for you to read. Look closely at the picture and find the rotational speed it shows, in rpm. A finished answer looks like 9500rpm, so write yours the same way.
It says 2900rpm
